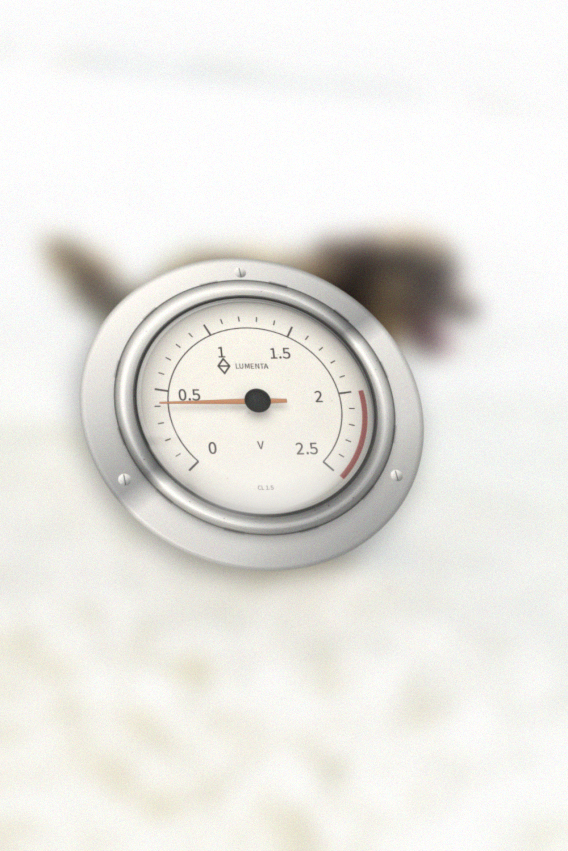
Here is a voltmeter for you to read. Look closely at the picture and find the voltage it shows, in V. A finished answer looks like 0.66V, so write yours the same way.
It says 0.4V
